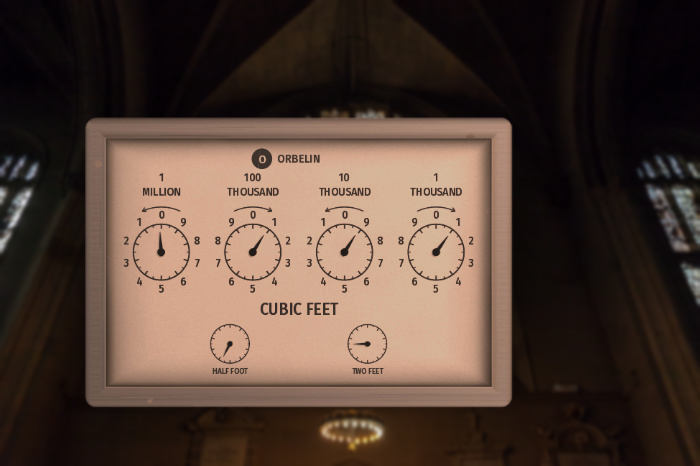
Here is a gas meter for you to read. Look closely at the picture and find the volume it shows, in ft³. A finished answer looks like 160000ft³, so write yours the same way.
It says 9100ft³
